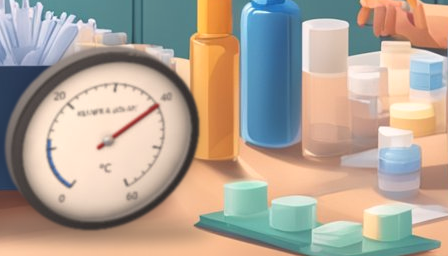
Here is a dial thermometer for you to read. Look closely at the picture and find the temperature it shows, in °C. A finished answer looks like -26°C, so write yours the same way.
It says 40°C
